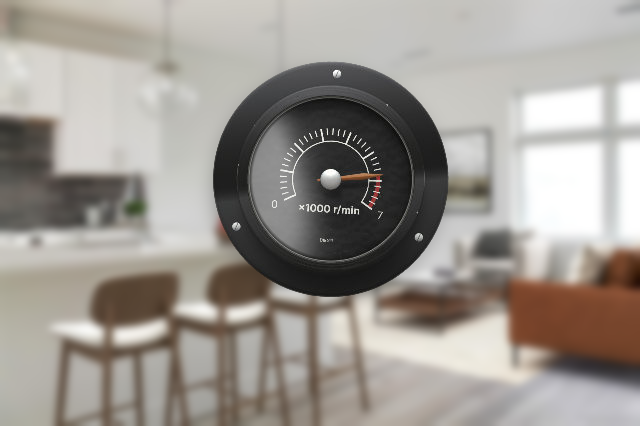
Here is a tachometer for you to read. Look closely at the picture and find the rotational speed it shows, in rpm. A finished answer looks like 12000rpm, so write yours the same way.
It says 5800rpm
